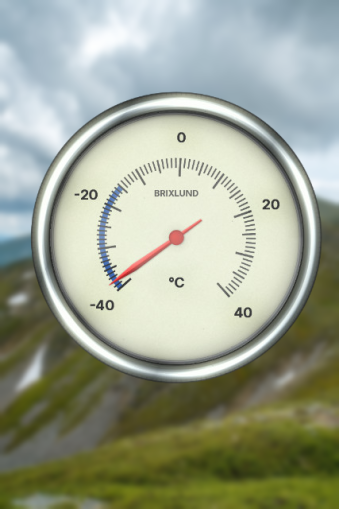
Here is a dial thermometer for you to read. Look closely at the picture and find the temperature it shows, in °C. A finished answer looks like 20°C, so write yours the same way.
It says -38°C
